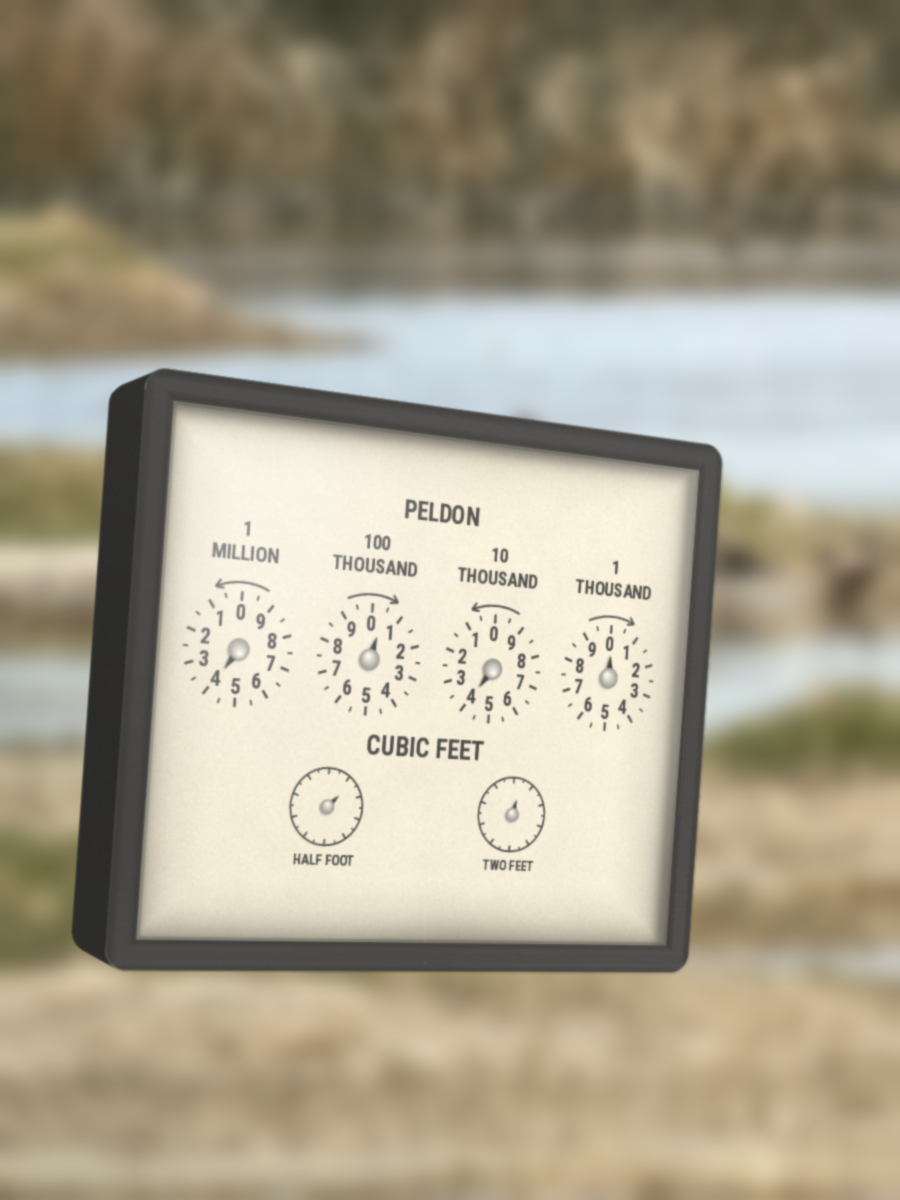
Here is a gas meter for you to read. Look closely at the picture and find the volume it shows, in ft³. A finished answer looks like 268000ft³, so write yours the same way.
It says 404000ft³
